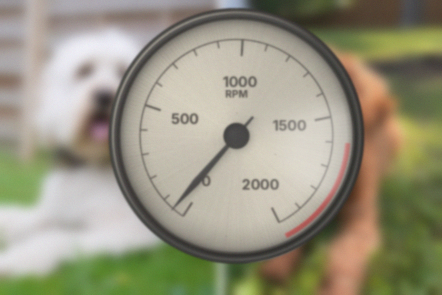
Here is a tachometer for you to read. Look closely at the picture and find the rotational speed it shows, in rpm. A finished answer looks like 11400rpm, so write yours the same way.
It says 50rpm
